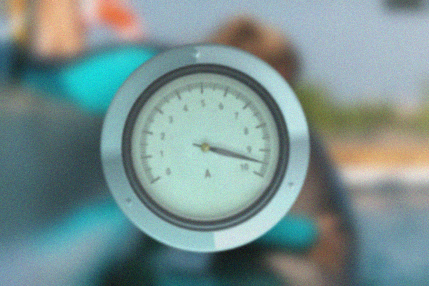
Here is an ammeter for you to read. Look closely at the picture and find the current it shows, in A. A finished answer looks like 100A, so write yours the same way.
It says 9.5A
